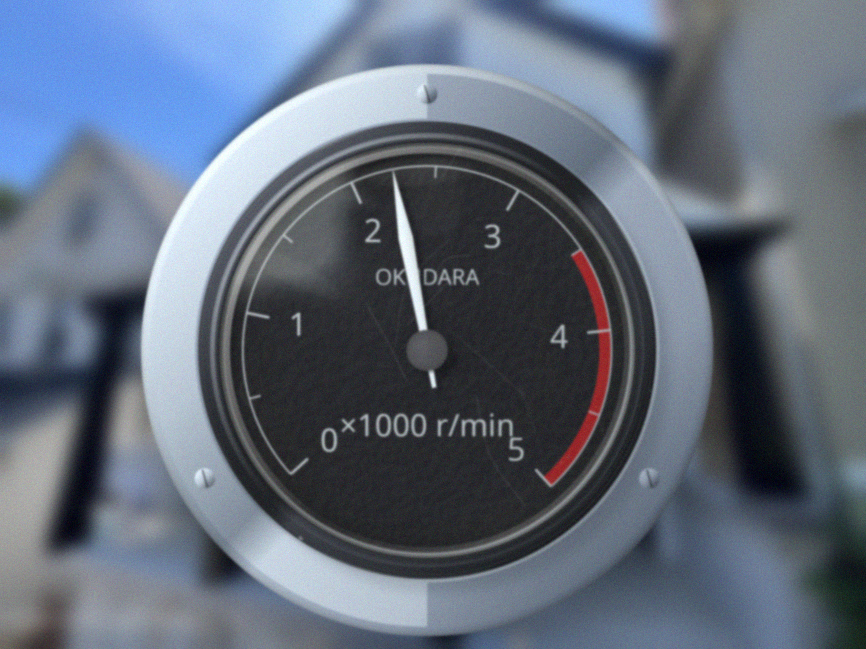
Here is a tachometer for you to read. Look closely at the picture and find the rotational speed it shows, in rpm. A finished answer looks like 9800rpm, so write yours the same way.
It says 2250rpm
